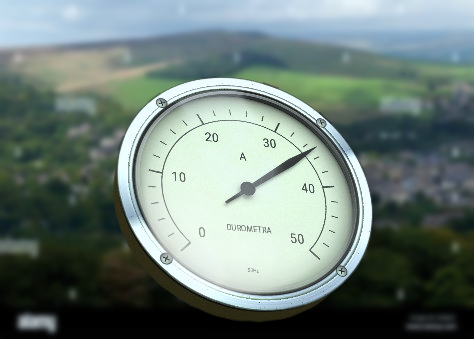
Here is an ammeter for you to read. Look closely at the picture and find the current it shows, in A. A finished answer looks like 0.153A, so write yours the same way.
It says 35A
